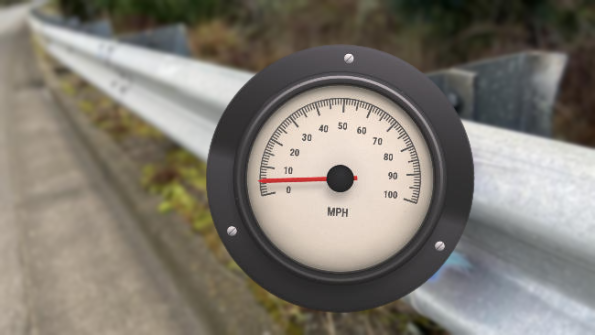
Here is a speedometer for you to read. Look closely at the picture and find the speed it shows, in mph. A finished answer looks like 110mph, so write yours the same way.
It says 5mph
